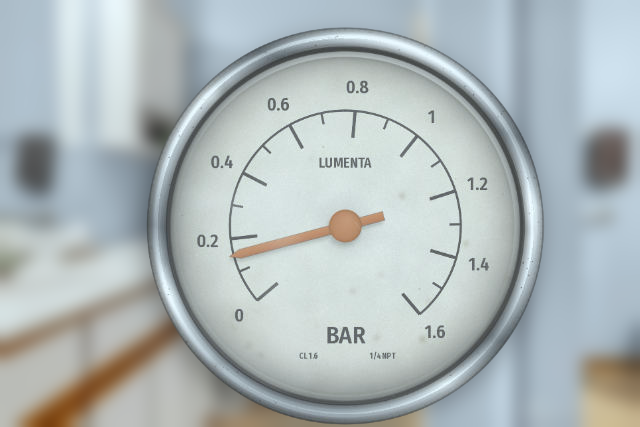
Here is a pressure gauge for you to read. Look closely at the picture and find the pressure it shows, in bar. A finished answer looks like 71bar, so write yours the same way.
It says 0.15bar
